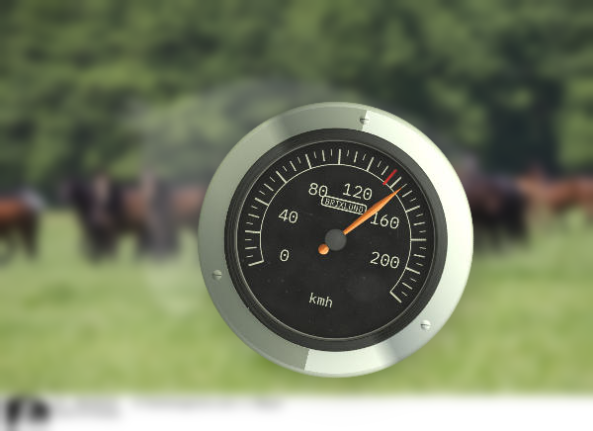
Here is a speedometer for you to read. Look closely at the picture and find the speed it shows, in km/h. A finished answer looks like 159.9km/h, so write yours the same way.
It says 145km/h
